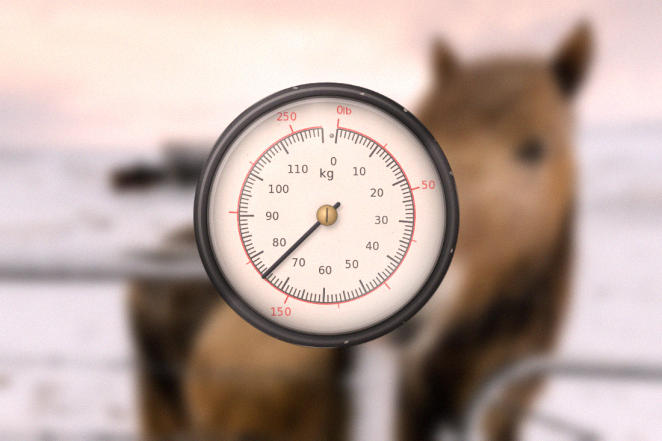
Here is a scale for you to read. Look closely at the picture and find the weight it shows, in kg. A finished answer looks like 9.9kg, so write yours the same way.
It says 75kg
